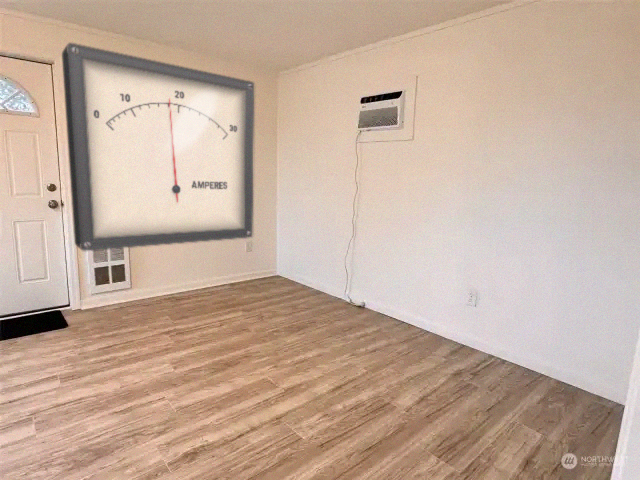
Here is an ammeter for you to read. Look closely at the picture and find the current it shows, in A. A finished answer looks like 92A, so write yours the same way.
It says 18A
